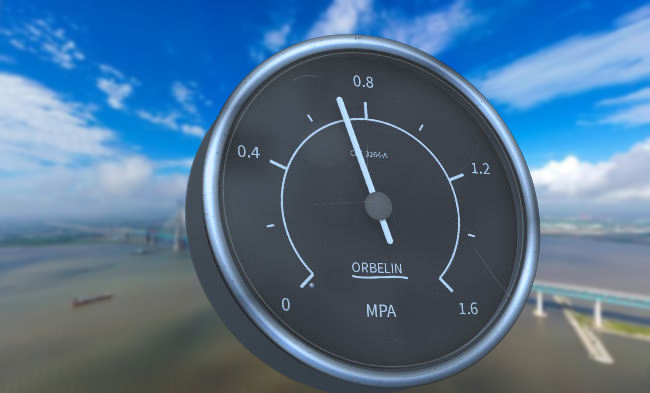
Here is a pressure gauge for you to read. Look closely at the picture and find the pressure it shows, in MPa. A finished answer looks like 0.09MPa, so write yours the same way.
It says 0.7MPa
